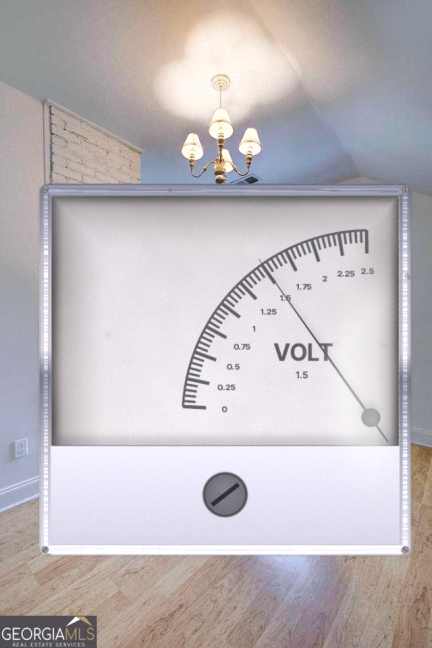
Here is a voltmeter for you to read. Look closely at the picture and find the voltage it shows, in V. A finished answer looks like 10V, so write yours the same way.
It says 1.5V
